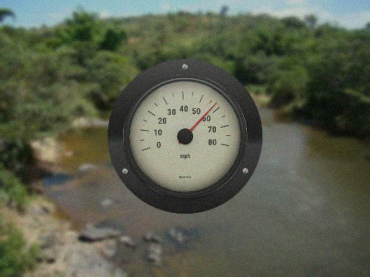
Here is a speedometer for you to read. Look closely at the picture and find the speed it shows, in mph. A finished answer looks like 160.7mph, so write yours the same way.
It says 57.5mph
